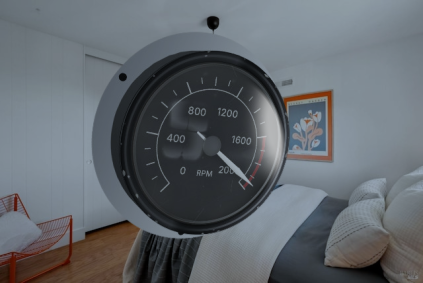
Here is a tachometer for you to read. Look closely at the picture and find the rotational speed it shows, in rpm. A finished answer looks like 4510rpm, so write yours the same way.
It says 1950rpm
